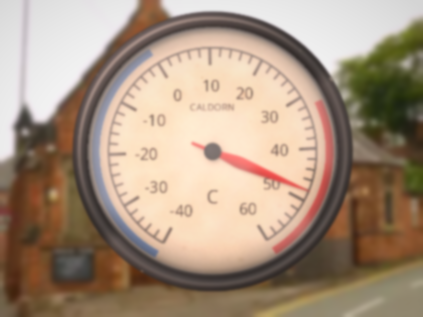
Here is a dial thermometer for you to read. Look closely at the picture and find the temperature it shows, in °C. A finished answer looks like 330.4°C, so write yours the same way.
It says 48°C
